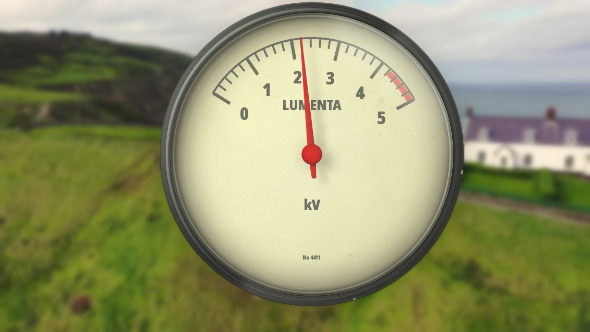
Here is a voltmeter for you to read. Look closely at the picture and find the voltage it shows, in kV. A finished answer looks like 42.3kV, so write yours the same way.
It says 2.2kV
